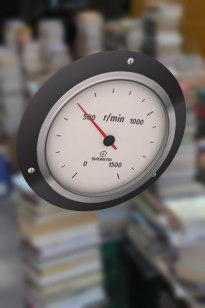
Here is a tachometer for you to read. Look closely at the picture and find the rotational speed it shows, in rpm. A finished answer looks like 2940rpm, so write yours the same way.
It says 500rpm
